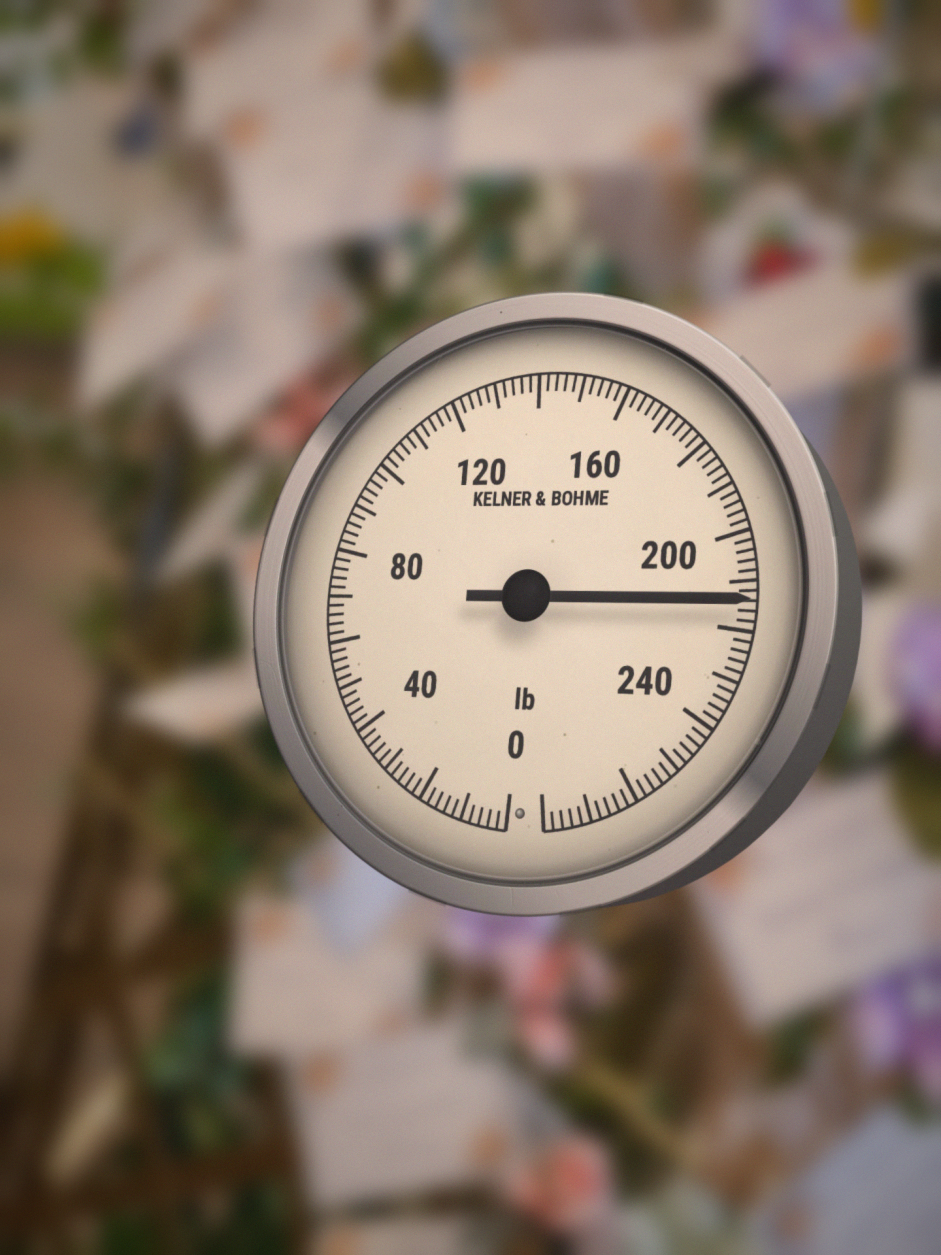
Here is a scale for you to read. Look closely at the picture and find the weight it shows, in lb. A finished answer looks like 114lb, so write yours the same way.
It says 214lb
